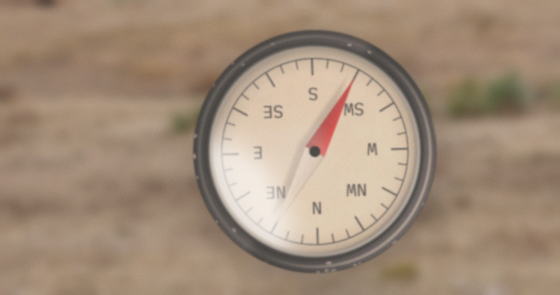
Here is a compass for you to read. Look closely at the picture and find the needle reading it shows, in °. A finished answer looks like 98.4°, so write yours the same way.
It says 210°
